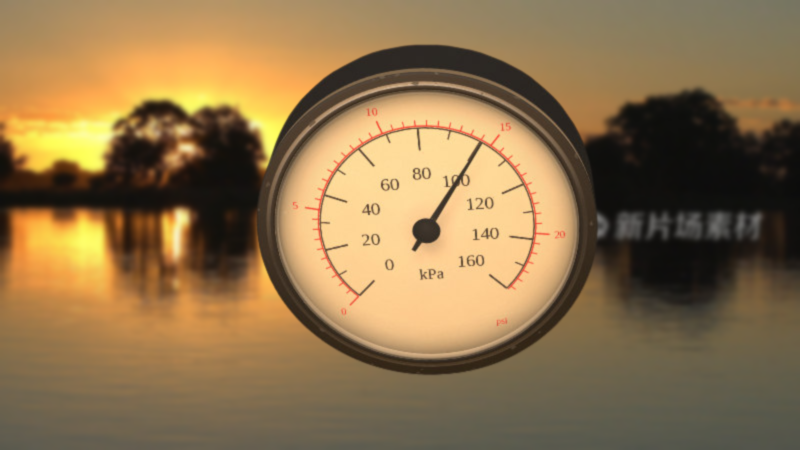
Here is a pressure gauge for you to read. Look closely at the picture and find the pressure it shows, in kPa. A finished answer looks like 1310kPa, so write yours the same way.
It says 100kPa
